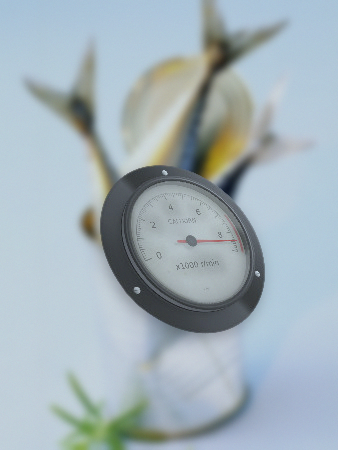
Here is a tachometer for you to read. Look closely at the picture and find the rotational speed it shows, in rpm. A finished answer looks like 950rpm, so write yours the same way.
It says 8500rpm
